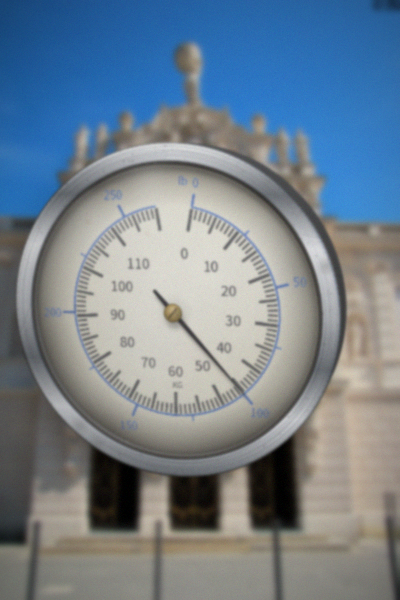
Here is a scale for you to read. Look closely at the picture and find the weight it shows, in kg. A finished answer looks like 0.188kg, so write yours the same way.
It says 45kg
